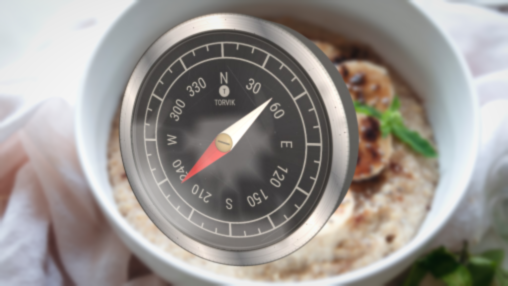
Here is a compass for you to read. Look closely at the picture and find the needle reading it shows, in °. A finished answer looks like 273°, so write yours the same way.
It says 230°
